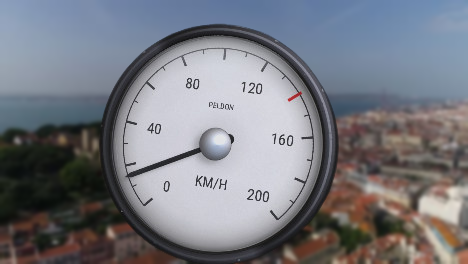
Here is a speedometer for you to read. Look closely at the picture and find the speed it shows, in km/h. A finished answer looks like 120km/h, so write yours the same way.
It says 15km/h
